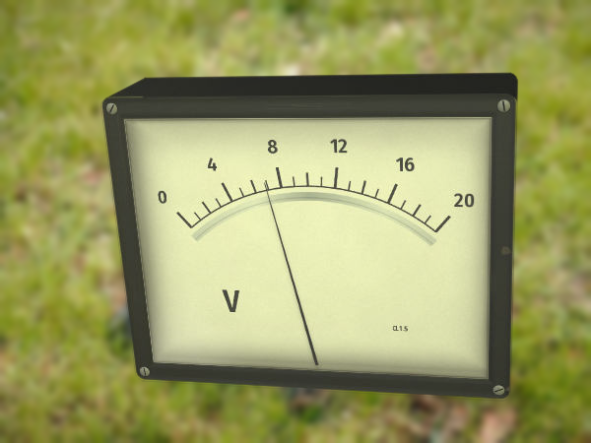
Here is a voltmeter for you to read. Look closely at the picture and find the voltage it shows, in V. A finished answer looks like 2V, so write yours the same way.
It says 7V
